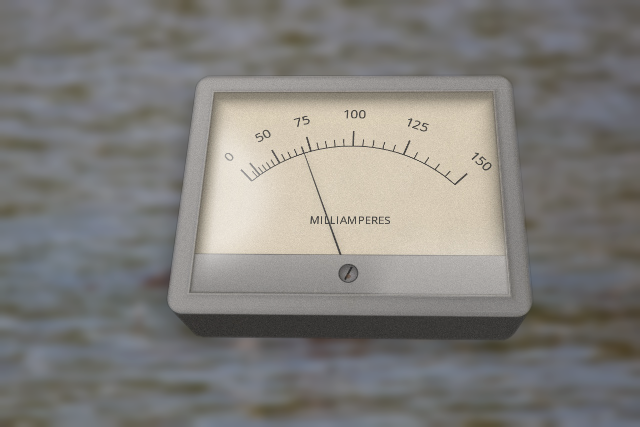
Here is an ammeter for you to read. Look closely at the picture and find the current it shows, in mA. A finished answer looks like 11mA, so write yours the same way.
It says 70mA
